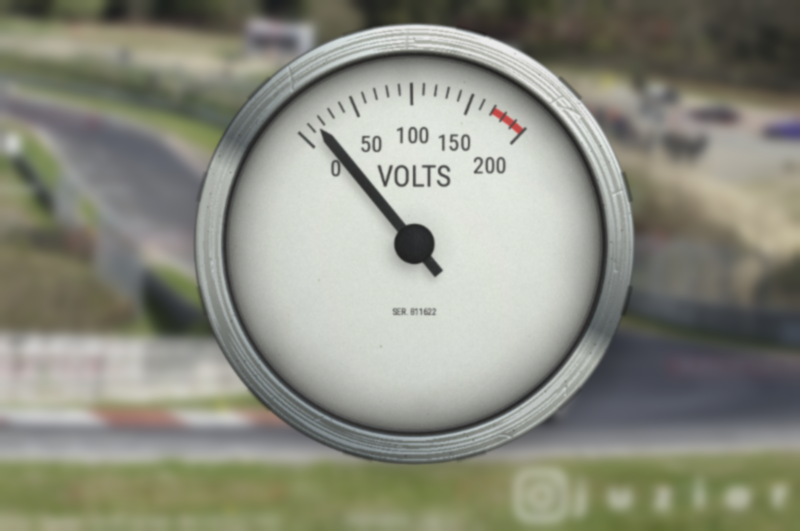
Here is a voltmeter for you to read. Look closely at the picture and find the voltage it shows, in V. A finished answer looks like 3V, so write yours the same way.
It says 15V
